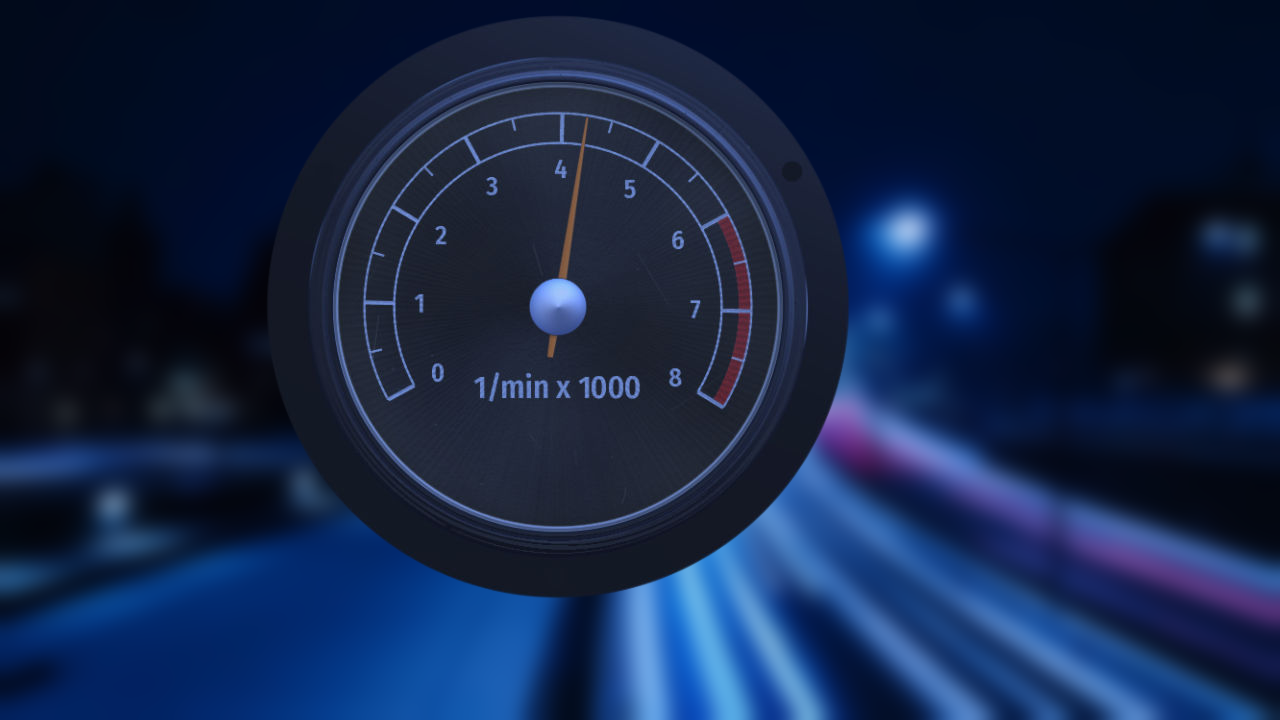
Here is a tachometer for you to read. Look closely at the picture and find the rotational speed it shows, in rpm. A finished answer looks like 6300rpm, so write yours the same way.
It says 4250rpm
